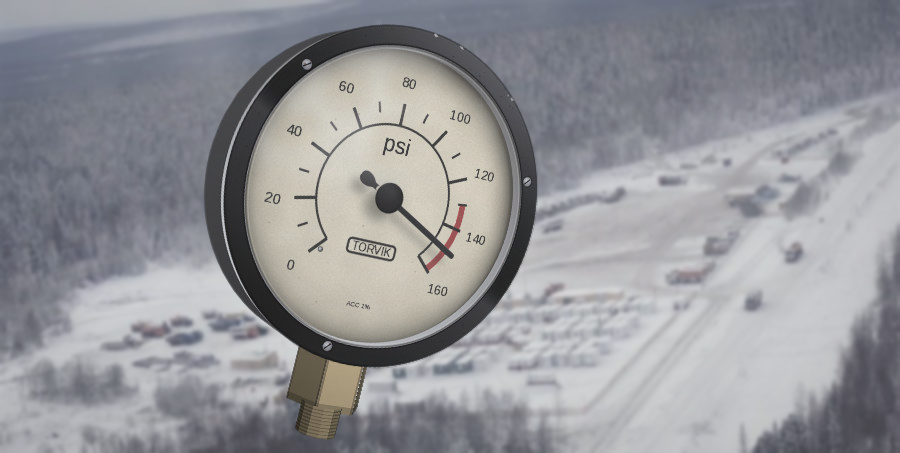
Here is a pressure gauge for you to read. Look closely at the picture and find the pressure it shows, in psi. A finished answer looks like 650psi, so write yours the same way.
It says 150psi
